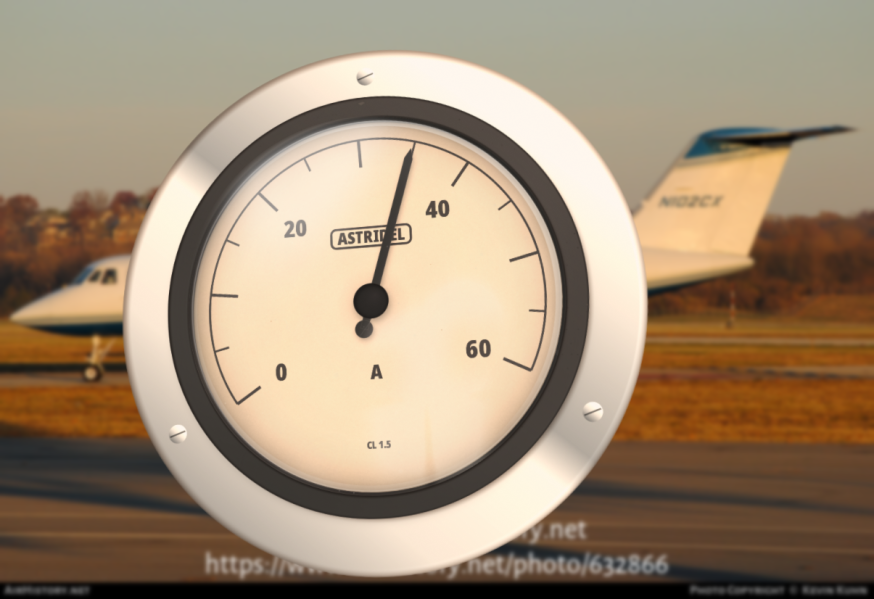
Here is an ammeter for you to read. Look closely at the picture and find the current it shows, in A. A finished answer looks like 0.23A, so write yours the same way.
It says 35A
